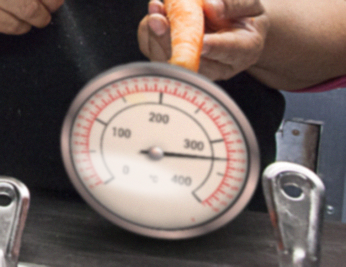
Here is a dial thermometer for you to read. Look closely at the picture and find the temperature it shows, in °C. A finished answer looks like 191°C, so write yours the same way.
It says 325°C
